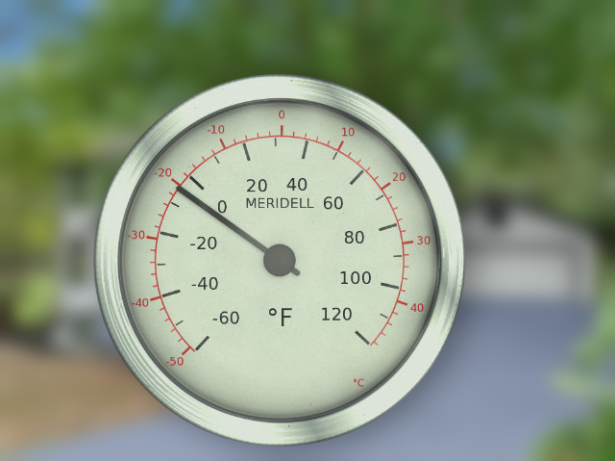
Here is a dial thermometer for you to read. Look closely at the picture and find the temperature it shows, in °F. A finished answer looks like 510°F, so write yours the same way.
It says -5°F
